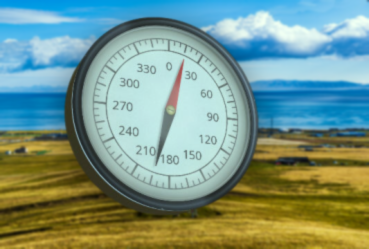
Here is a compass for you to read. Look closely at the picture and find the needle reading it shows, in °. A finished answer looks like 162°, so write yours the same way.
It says 15°
